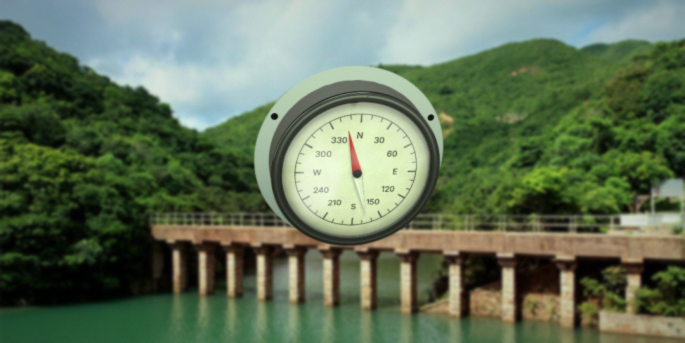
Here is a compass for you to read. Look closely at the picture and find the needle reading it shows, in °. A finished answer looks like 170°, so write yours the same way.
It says 345°
